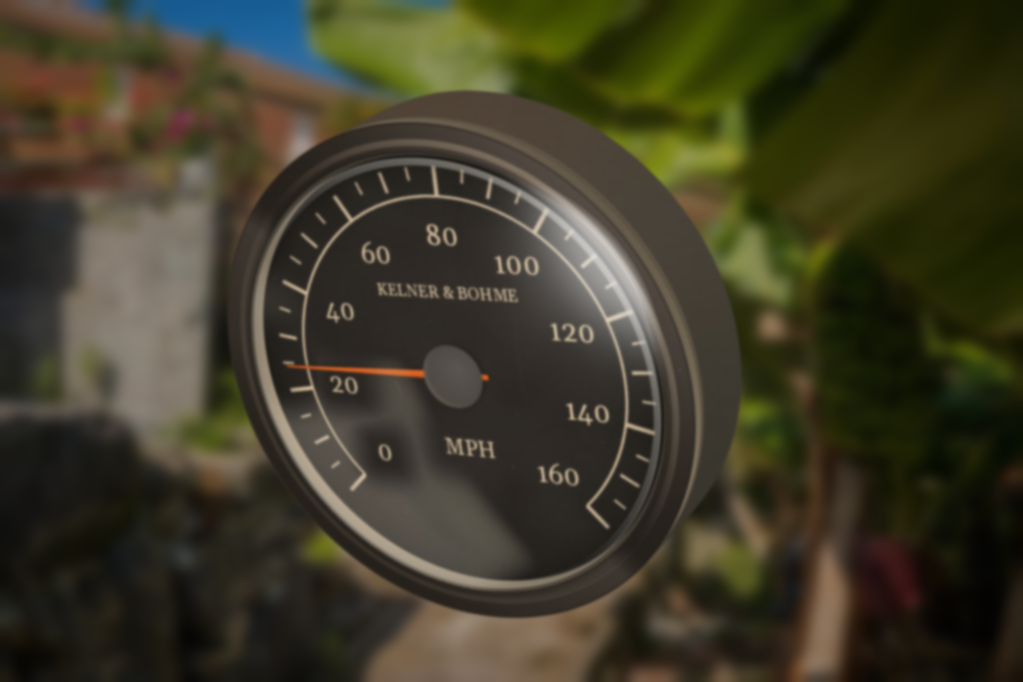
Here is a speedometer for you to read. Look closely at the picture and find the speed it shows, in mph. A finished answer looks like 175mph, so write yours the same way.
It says 25mph
